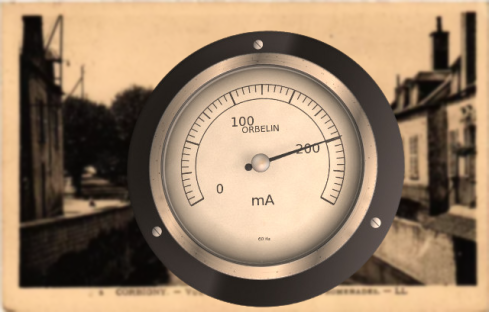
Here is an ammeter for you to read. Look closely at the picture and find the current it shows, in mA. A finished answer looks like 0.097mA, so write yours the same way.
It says 200mA
